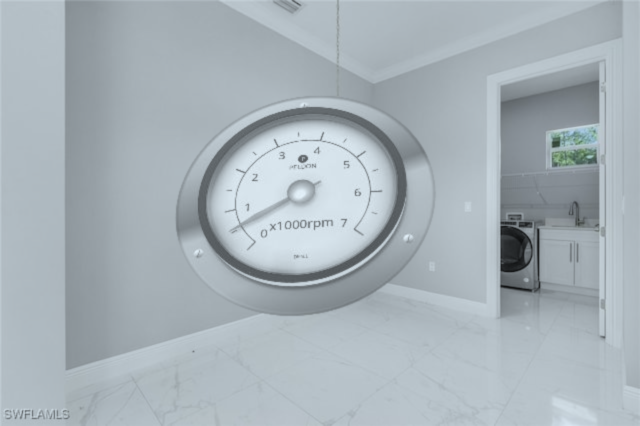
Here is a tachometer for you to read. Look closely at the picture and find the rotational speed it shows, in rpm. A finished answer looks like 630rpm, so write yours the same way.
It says 500rpm
